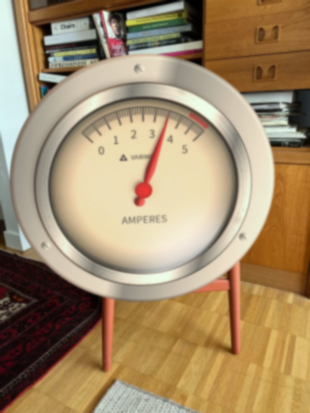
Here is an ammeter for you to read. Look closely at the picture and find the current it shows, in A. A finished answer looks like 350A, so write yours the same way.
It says 3.5A
